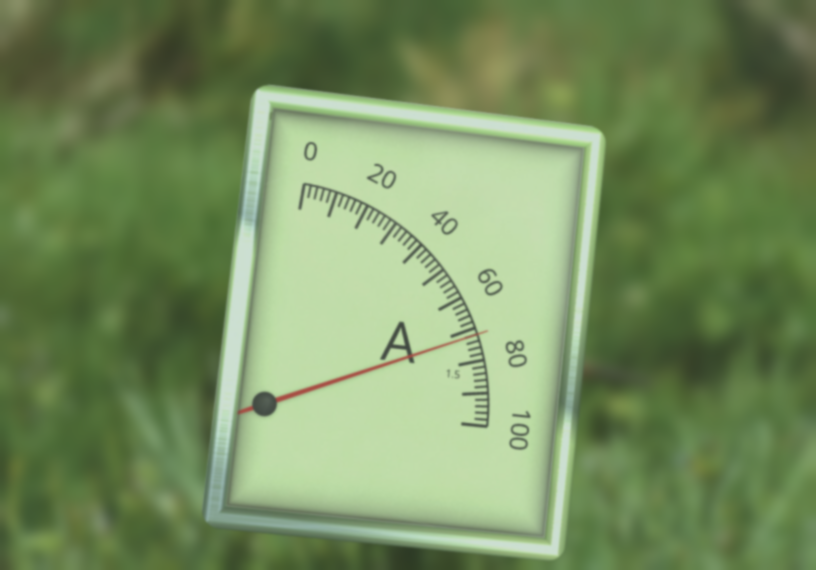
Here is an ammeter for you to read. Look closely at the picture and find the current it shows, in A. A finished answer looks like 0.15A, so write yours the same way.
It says 72A
